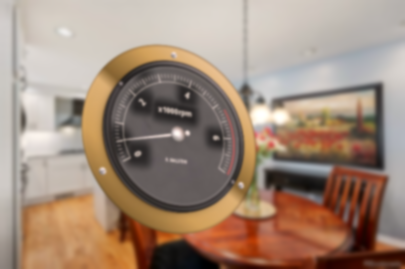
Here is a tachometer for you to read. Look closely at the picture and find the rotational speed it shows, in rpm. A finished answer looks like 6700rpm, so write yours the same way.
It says 500rpm
